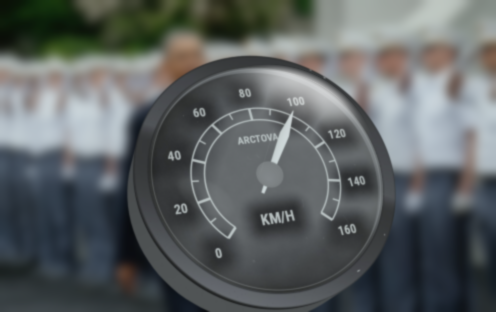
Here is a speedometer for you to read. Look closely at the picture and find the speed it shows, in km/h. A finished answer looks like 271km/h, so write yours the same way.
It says 100km/h
